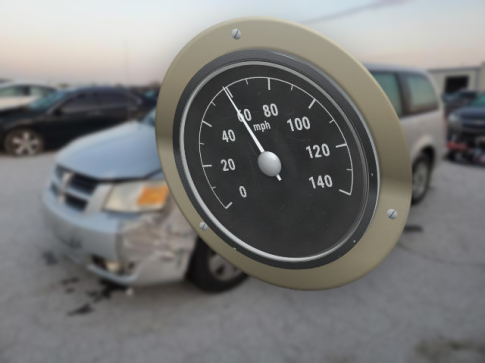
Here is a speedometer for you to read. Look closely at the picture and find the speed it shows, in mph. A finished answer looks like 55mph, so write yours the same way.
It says 60mph
